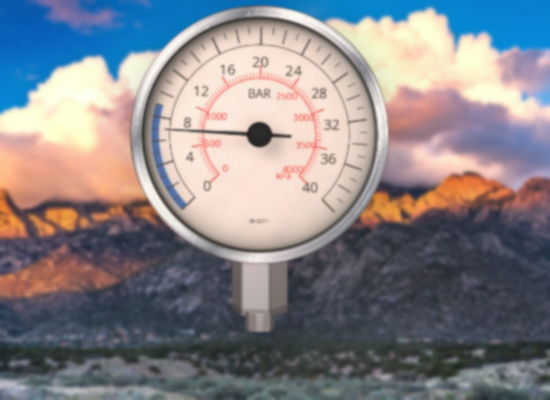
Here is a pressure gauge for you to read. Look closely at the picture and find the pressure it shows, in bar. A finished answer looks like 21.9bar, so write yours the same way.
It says 7bar
